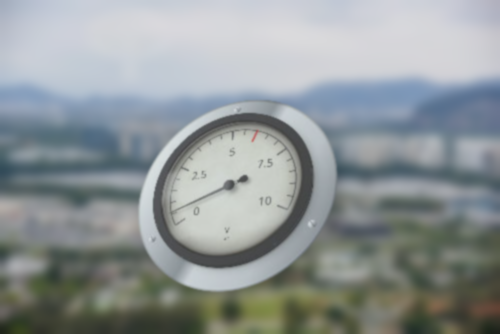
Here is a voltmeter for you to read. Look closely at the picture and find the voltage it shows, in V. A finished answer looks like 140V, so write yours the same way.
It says 0.5V
